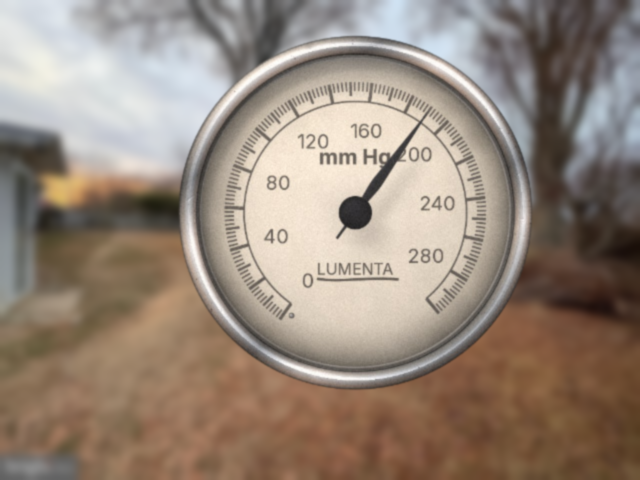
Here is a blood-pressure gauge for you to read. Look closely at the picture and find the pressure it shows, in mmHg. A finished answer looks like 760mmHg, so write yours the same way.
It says 190mmHg
